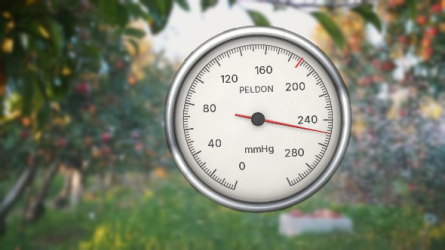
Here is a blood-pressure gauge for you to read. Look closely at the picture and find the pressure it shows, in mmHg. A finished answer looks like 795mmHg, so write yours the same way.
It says 250mmHg
